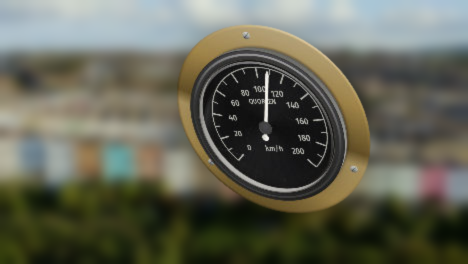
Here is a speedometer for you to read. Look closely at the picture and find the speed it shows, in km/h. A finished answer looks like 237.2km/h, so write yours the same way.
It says 110km/h
